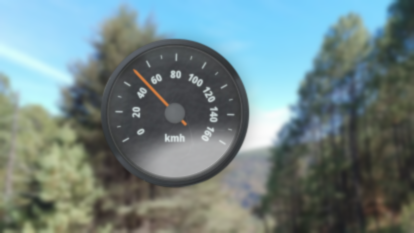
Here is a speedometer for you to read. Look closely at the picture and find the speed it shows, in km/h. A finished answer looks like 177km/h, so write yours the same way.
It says 50km/h
